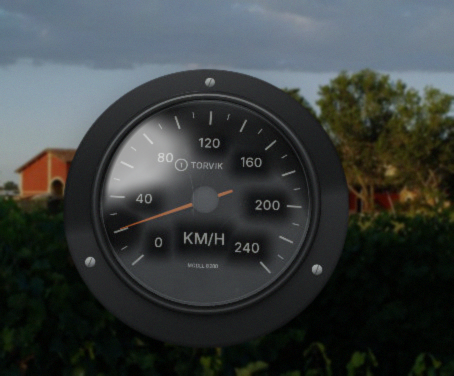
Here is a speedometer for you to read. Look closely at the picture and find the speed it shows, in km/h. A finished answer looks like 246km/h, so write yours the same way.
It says 20km/h
